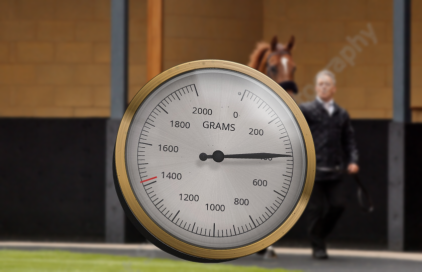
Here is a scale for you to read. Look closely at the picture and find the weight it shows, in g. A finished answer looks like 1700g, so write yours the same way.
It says 400g
